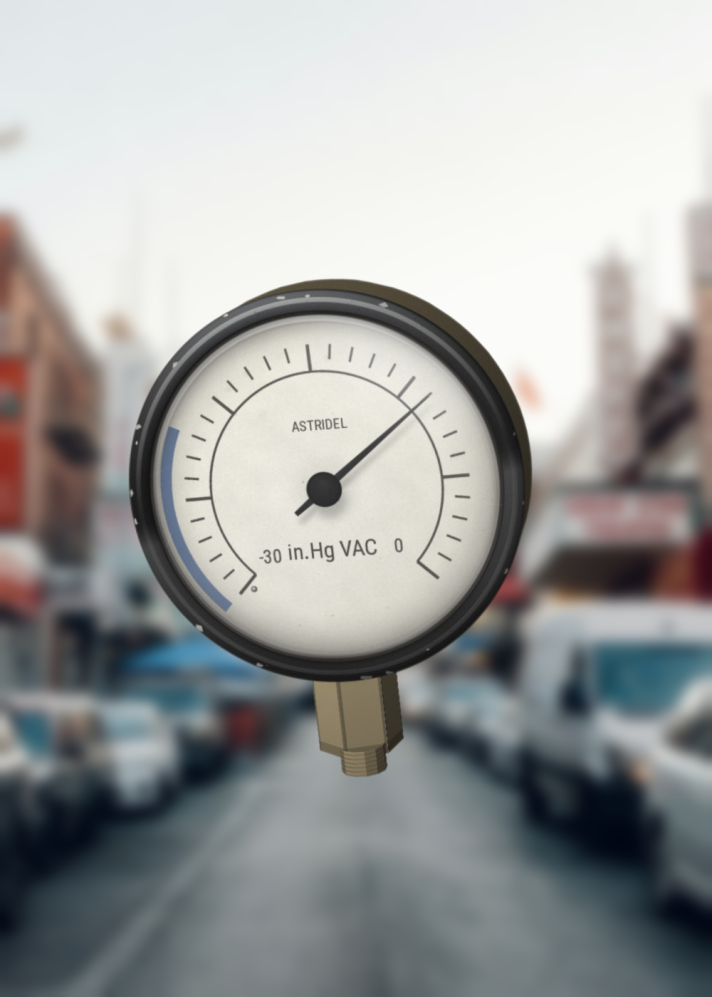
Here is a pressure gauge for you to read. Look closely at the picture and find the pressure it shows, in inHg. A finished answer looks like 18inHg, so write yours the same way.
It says -9inHg
